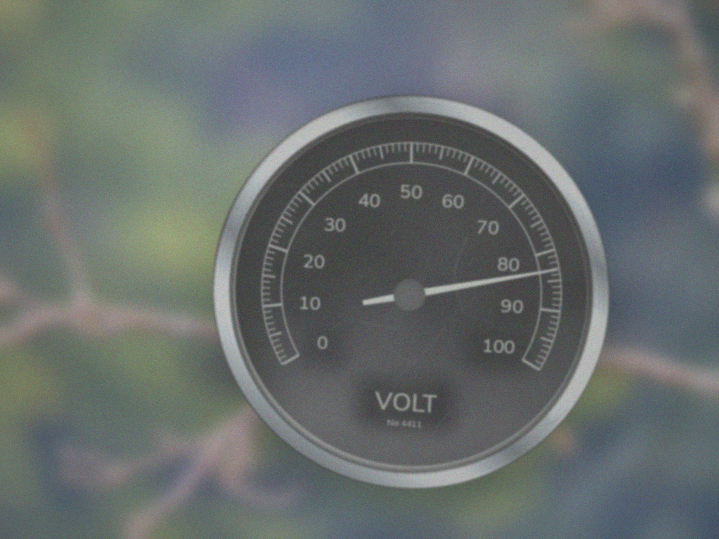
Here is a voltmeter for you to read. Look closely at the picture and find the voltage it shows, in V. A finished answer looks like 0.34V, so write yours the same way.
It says 83V
